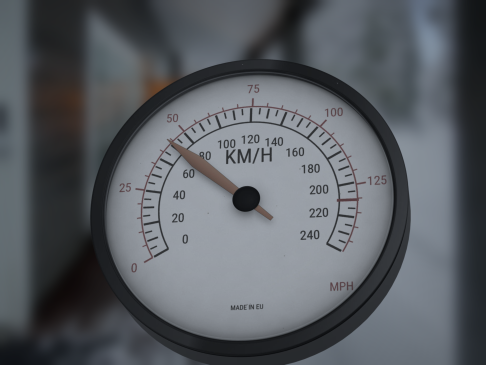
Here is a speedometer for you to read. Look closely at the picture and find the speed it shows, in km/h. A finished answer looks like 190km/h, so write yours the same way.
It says 70km/h
